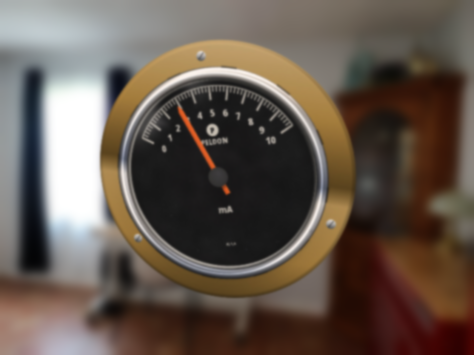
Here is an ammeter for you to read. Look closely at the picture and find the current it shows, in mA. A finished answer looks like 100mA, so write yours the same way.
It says 3mA
